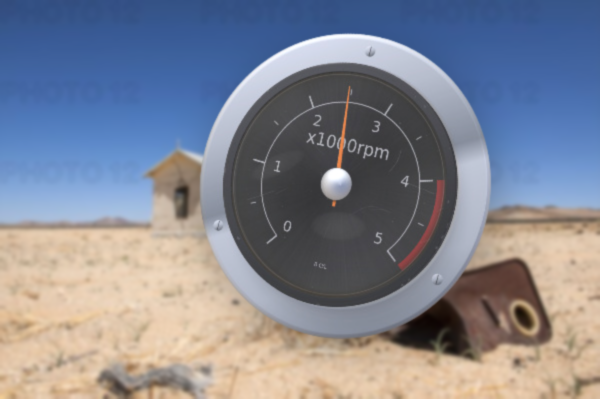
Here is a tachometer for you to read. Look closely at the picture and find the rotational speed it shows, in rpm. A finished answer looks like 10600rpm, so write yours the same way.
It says 2500rpm
